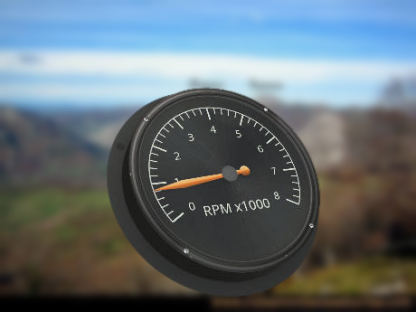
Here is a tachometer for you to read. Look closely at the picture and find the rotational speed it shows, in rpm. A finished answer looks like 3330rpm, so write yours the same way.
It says 800rpm
